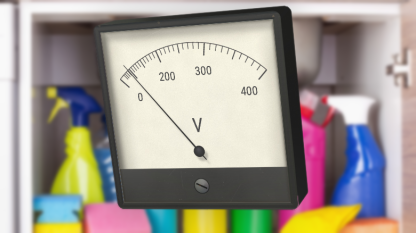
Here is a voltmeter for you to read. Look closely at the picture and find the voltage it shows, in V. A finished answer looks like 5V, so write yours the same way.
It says 100V
